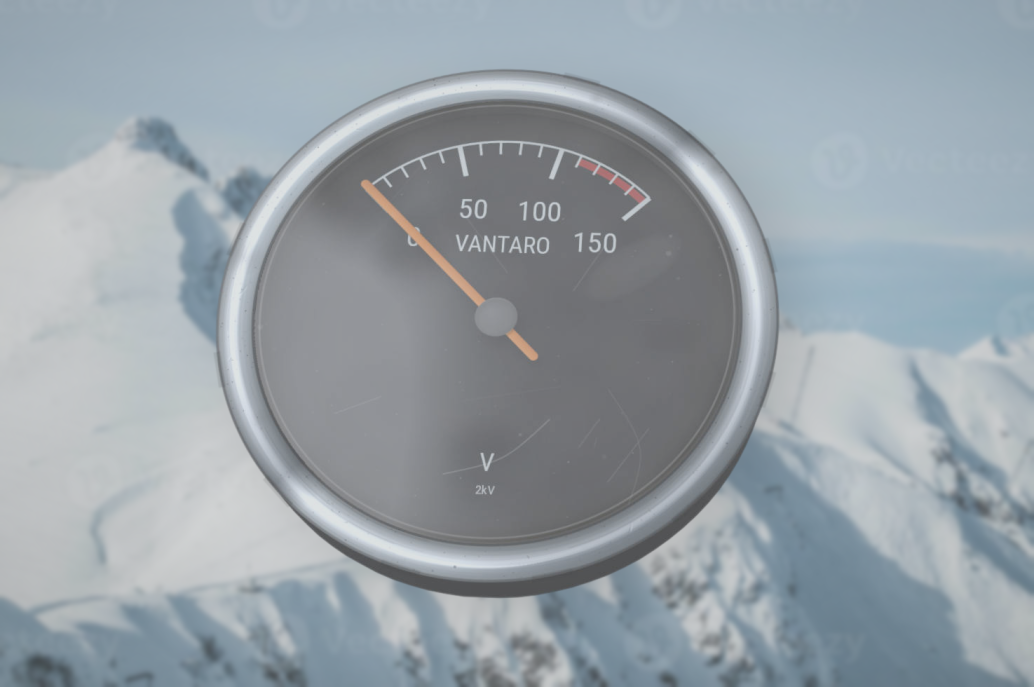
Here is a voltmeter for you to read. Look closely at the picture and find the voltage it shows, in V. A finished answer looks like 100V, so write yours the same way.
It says 0V
